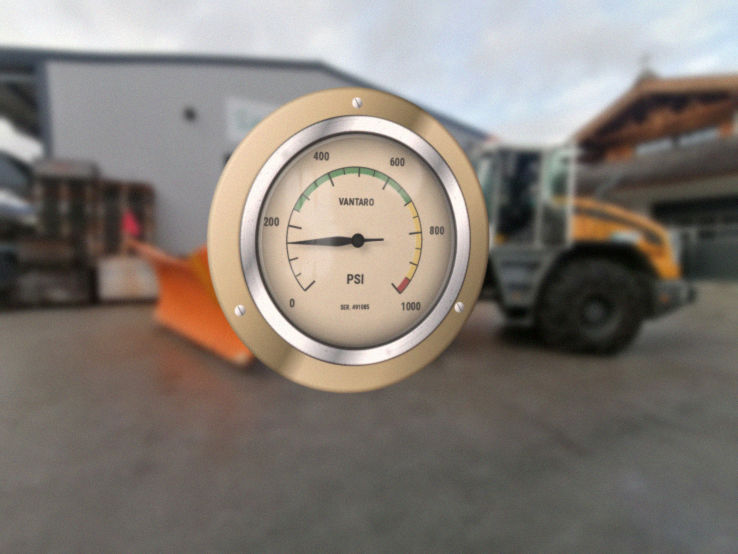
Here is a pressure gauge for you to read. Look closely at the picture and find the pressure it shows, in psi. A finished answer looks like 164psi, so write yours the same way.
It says 150psi
